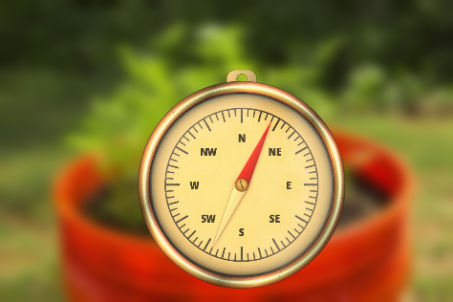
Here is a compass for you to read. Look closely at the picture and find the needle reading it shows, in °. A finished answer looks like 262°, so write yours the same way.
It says 25°
